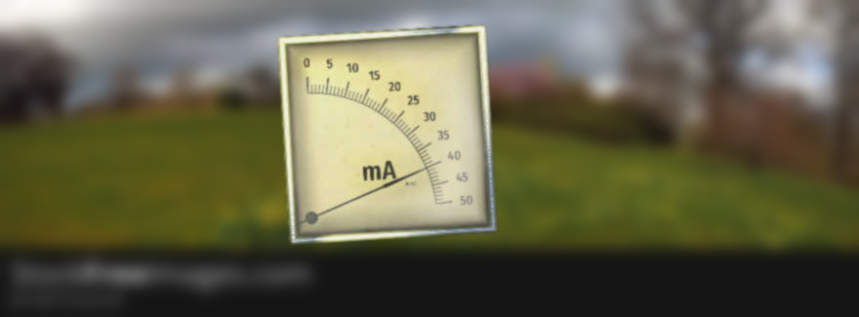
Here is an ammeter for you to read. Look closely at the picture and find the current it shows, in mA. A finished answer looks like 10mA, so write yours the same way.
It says 40mA
